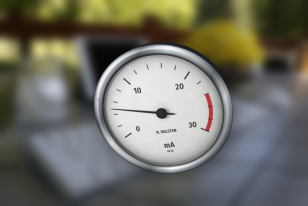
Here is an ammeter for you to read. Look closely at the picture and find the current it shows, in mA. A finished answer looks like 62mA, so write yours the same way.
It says 5mA
